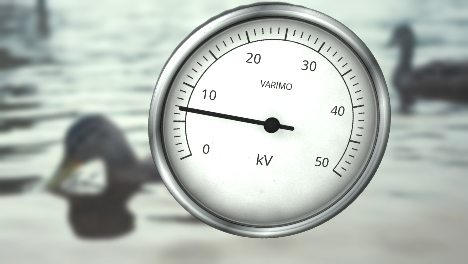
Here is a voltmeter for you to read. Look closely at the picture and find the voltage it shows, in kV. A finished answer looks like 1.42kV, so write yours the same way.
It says 7kV
